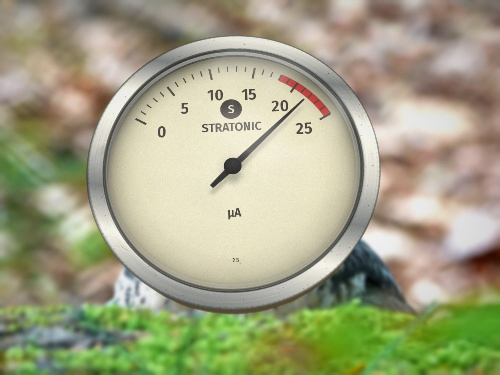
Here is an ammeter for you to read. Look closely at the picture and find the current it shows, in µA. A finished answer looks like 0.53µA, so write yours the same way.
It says 22µA
